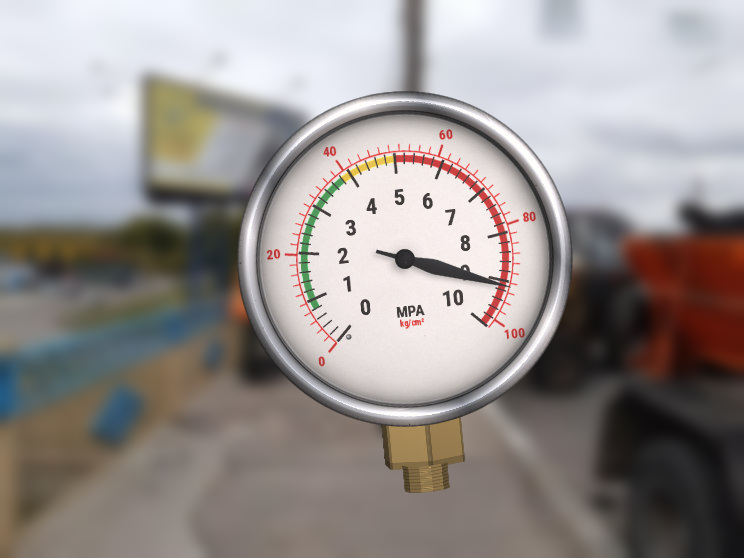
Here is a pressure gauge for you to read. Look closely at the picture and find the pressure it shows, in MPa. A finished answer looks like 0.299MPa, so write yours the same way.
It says 9.1MPa
